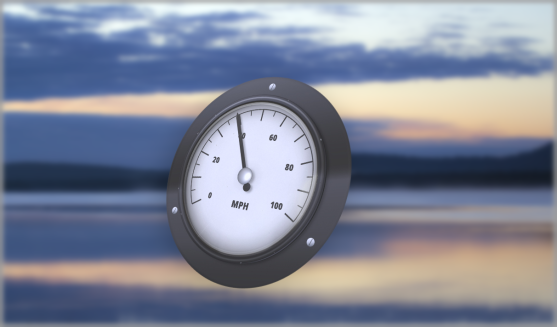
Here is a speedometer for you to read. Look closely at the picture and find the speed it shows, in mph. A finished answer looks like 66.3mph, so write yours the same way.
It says 40mph
